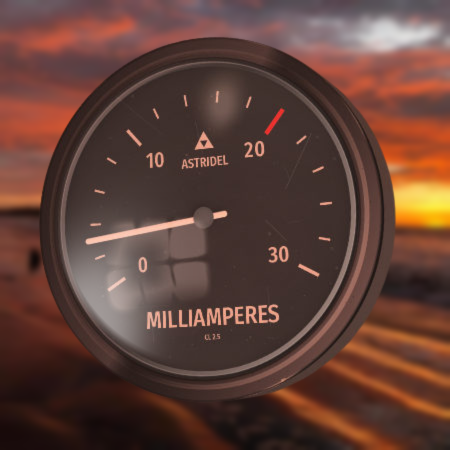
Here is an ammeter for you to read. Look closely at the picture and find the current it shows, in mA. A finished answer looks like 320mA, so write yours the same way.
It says 3mA
